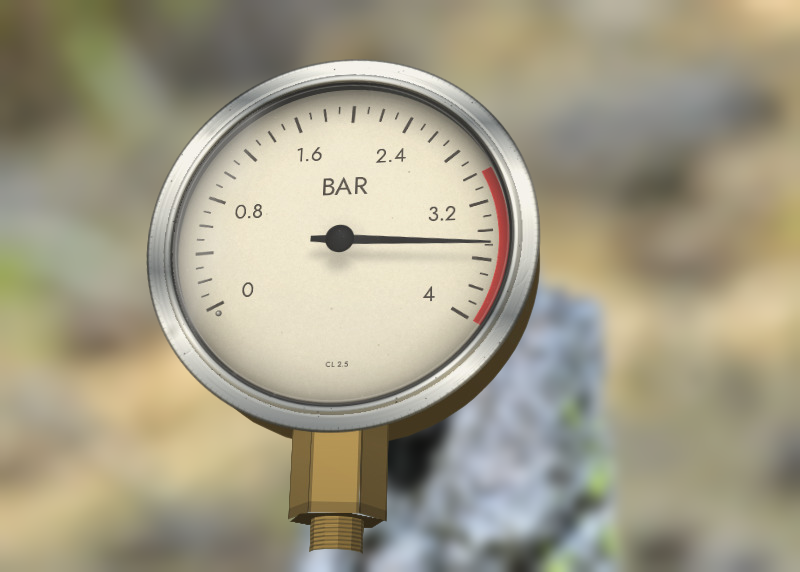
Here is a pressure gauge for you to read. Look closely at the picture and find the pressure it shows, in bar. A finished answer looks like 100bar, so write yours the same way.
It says 3.5bar
